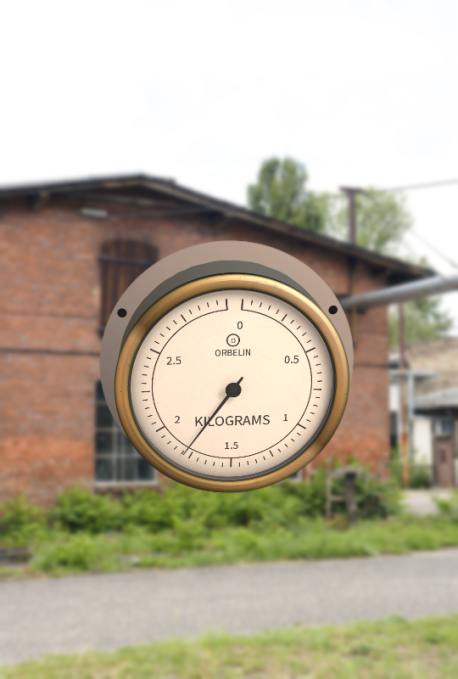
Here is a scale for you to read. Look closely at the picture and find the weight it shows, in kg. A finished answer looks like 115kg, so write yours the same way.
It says 1.8kg
